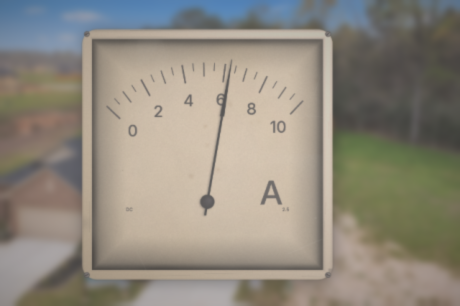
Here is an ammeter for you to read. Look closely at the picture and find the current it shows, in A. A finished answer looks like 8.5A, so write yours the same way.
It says 6.25A
